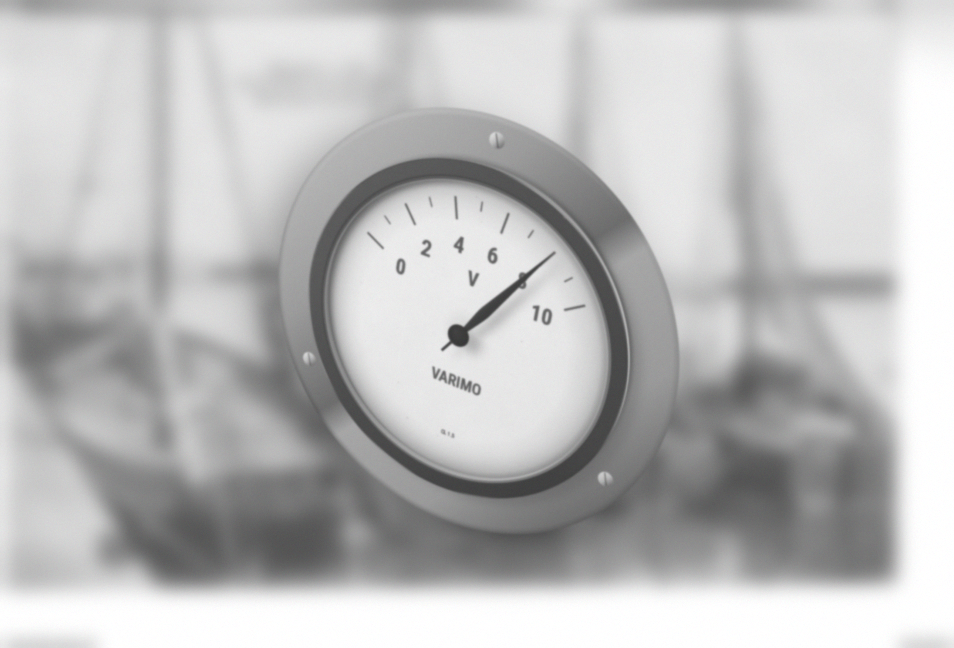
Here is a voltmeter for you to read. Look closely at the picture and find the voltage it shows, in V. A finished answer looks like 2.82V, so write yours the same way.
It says 8V
